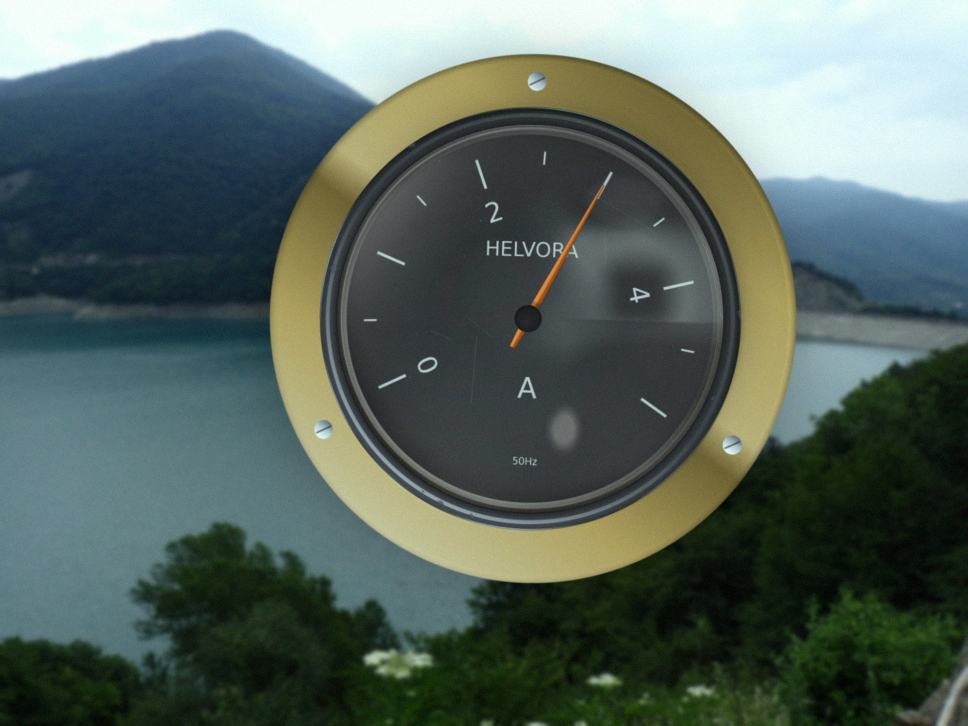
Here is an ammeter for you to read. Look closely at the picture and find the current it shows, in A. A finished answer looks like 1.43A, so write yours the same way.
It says 3A
